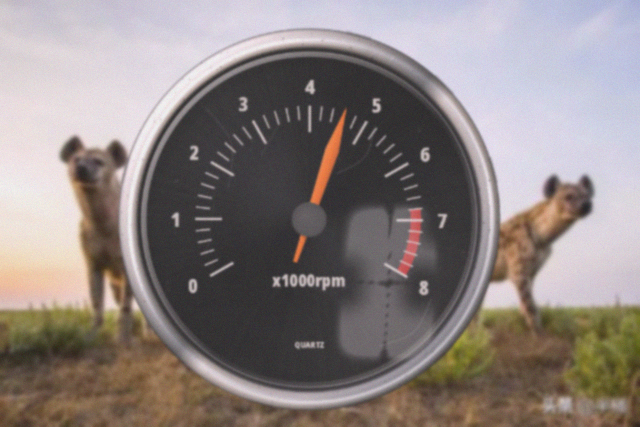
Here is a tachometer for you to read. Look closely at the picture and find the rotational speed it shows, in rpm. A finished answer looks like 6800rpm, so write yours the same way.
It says 4600rpm
